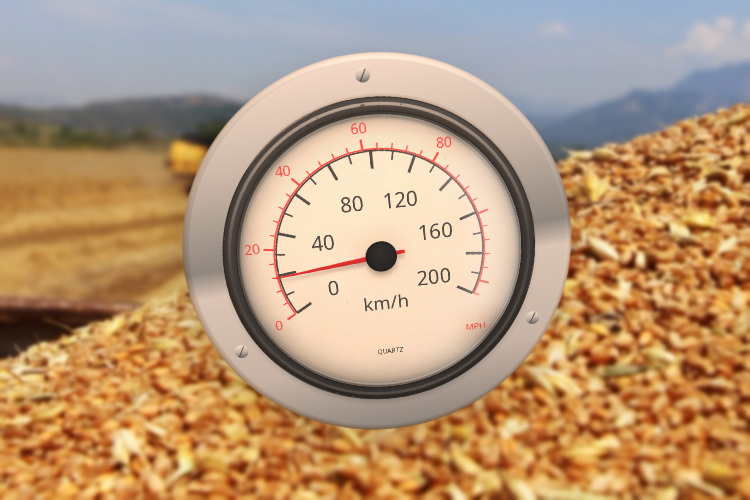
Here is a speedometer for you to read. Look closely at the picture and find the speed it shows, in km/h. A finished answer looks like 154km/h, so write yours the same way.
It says 20km/h
